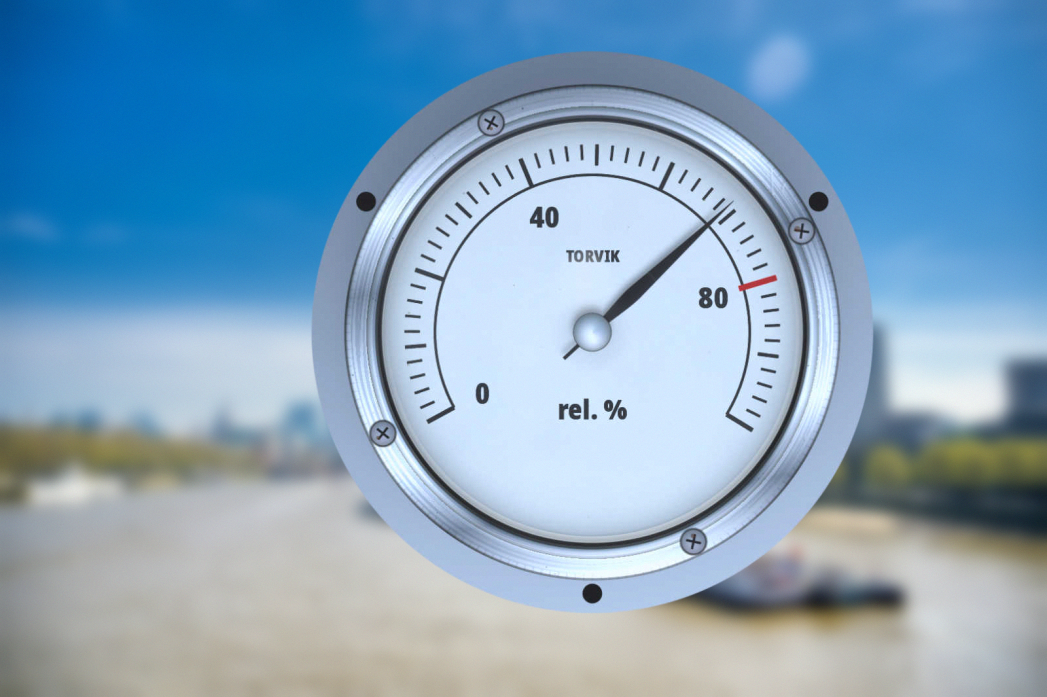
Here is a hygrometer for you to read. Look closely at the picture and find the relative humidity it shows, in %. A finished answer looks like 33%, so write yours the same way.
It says 69%
